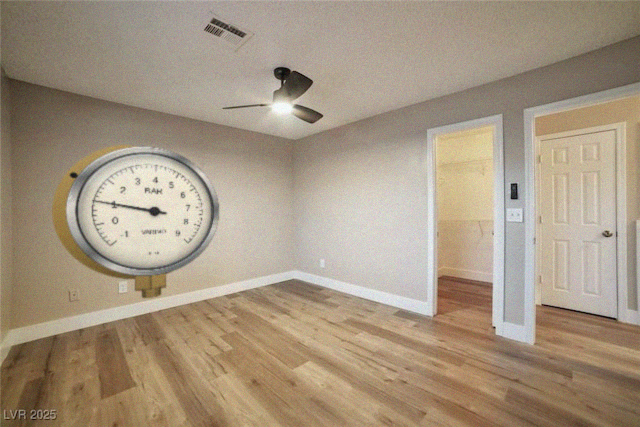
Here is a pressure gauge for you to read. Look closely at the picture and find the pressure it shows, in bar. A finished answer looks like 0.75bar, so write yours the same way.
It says 1bar
